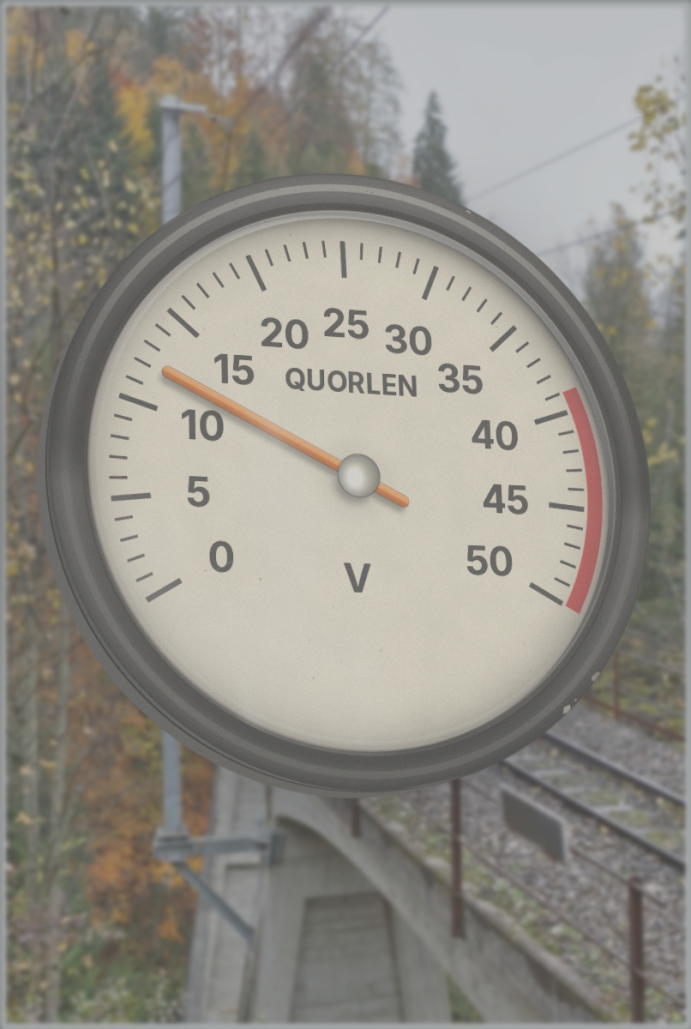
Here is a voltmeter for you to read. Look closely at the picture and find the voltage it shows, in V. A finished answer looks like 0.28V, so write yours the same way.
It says 12V
